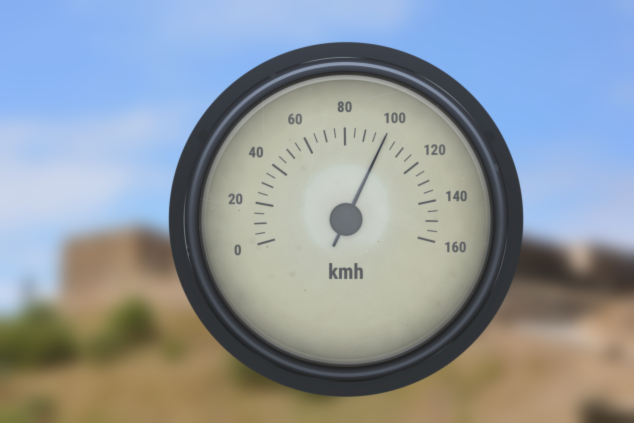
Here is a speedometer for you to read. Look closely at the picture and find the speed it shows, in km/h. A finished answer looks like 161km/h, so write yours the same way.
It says 100km/h
